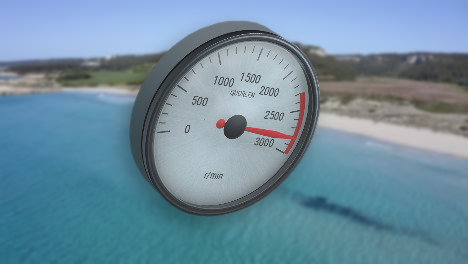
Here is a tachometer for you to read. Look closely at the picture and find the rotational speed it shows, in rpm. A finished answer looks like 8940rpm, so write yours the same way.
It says 2800rpm
